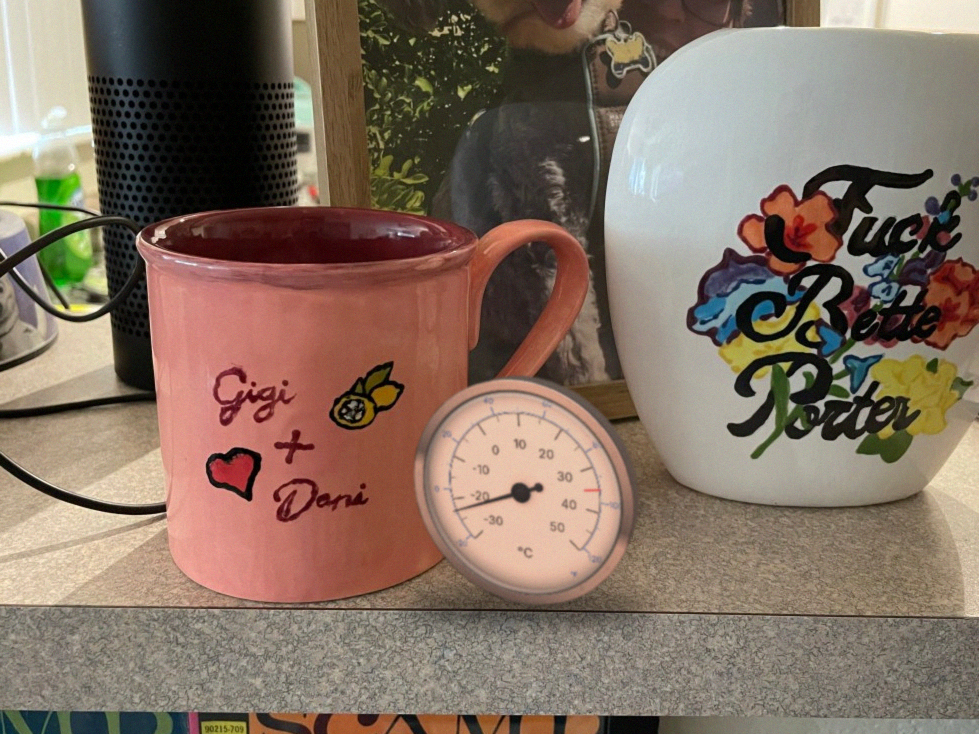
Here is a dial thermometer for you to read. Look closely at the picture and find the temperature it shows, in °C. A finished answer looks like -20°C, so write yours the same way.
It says -22.5°C
